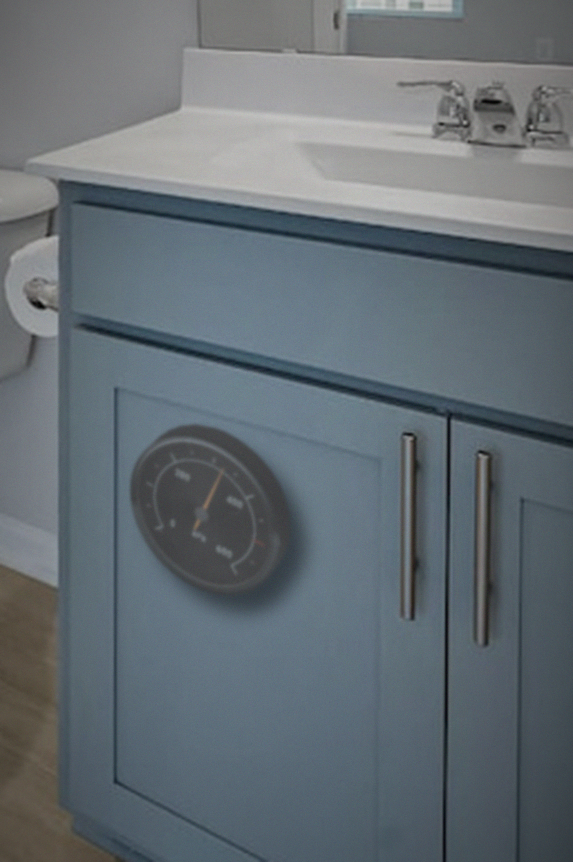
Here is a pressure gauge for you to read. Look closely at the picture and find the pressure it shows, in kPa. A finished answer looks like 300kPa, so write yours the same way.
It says 325kPa
